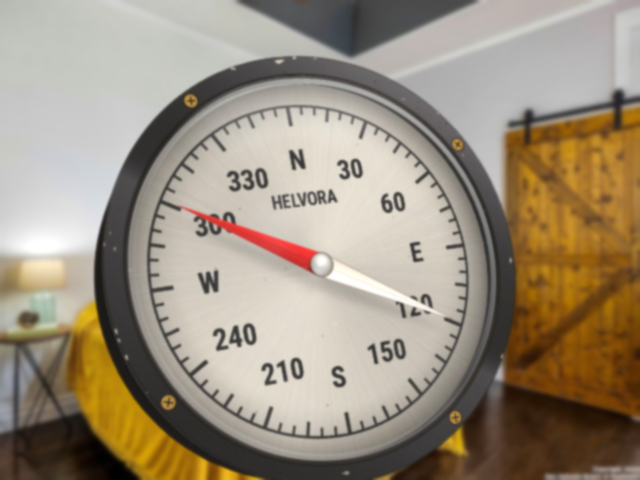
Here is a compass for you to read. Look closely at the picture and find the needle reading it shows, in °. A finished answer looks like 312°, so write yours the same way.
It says 300°
